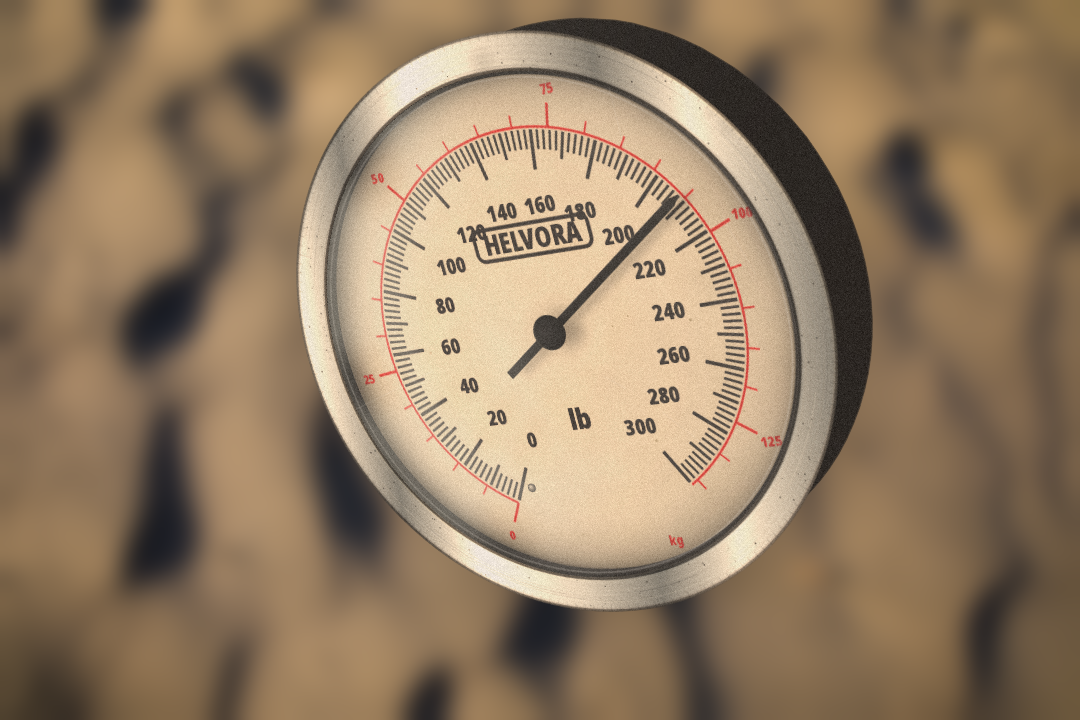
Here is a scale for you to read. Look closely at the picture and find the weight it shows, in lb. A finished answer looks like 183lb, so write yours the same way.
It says 208lb
